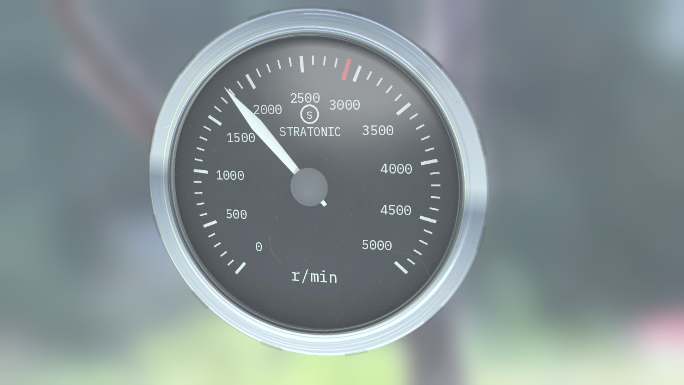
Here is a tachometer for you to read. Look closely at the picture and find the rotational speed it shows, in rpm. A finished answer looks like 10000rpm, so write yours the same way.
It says 1800rpm
